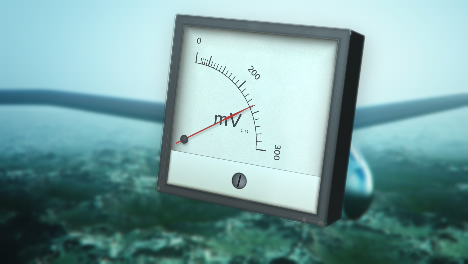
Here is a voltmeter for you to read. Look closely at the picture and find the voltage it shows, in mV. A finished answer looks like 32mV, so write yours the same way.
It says 240mV
